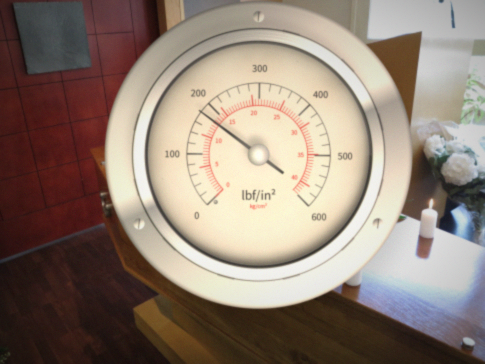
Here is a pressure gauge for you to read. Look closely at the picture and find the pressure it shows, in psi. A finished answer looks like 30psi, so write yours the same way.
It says 180psi
